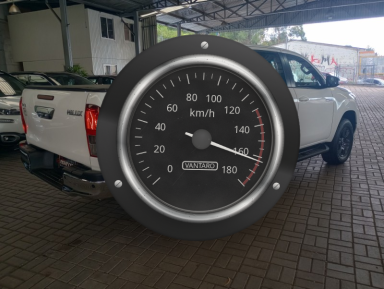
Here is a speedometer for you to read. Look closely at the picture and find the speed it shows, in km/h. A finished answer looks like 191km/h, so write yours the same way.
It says 162.5km/h
